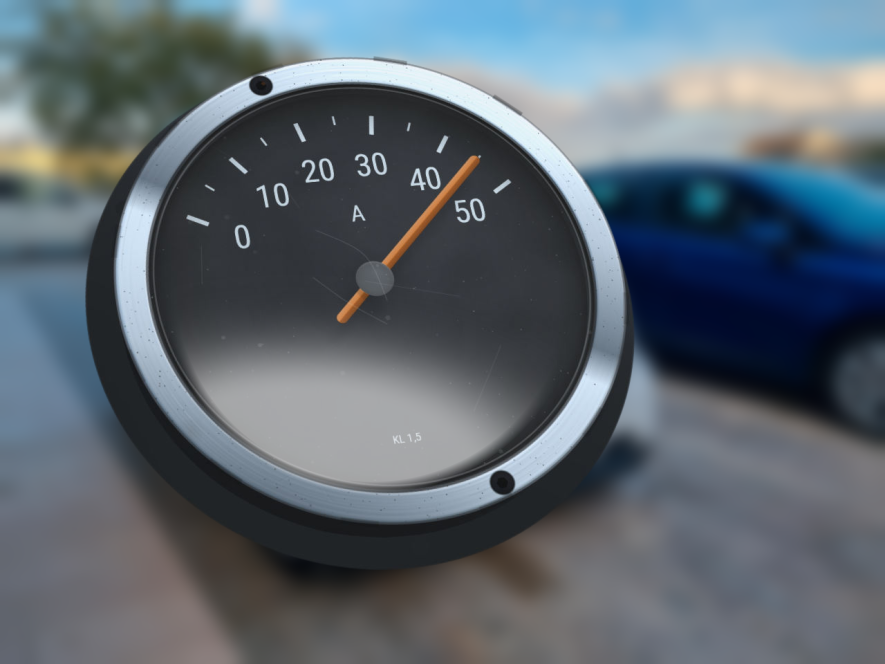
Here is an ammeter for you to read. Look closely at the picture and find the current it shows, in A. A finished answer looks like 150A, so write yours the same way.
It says 45A
